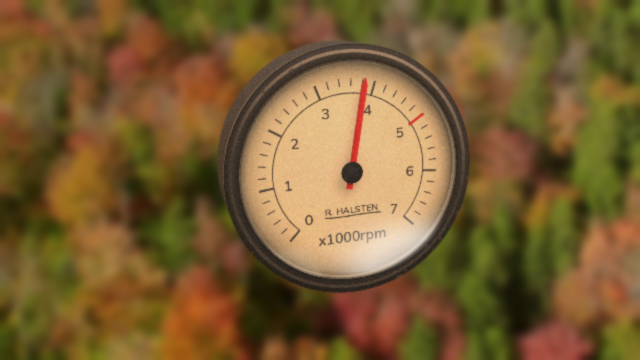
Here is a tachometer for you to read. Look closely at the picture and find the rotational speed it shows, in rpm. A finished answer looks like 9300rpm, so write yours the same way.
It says 3800rpm
